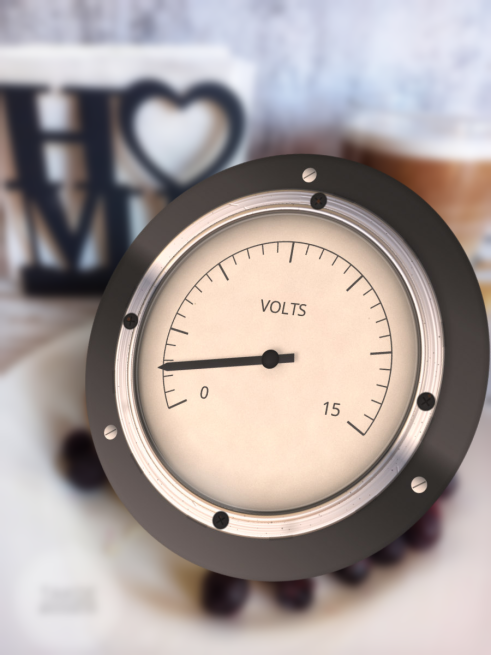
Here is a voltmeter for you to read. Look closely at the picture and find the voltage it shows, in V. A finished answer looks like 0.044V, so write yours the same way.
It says 1.25V
